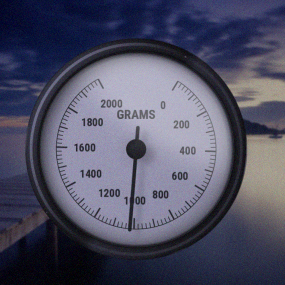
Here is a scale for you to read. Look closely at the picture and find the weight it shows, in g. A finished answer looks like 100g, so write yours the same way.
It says 1020g
